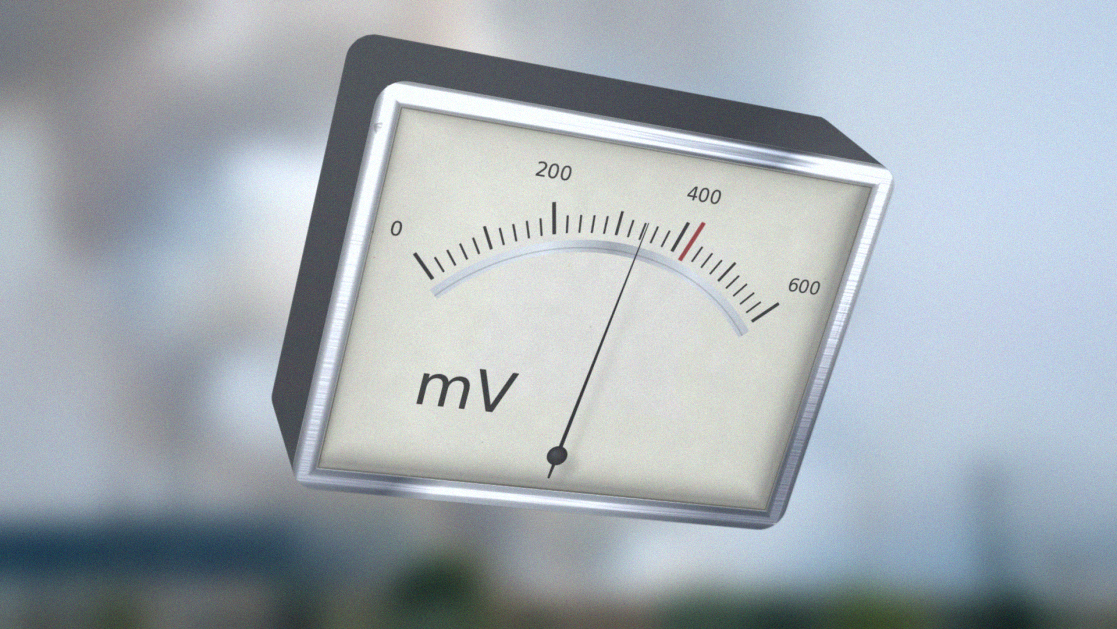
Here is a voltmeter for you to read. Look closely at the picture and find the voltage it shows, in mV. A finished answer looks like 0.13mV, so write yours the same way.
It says 340mV
